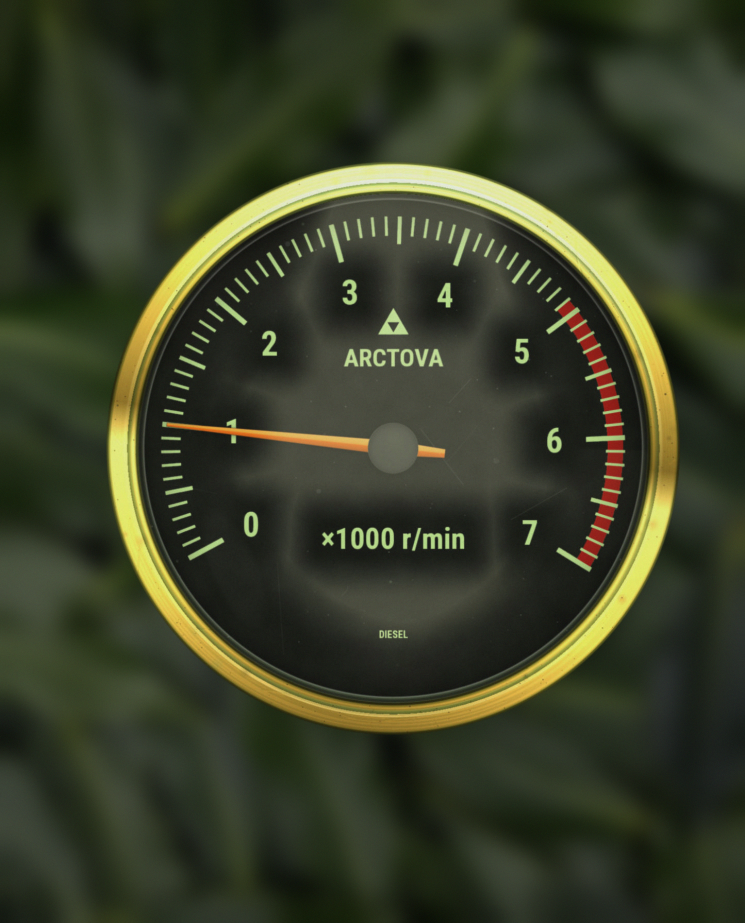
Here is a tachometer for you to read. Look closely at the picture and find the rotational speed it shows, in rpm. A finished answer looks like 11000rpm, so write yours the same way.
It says 1000rpm
